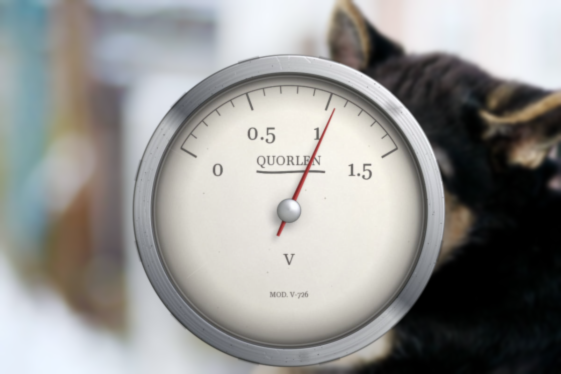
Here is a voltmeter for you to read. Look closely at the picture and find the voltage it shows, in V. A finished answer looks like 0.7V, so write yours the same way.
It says 1.05V
